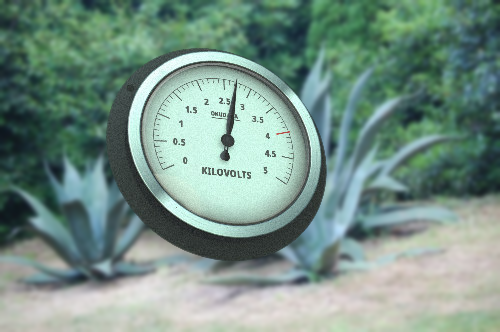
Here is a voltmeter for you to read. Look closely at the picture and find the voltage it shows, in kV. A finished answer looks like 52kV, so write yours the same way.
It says 2.7kV
